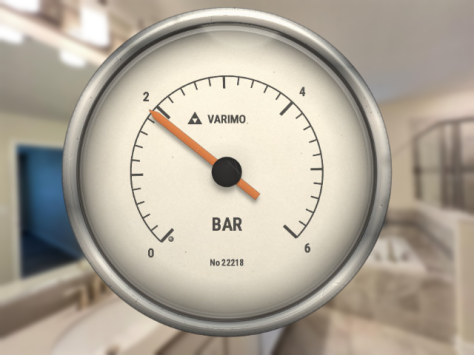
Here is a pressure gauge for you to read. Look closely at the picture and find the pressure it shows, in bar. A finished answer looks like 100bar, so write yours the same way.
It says 1.9bar
